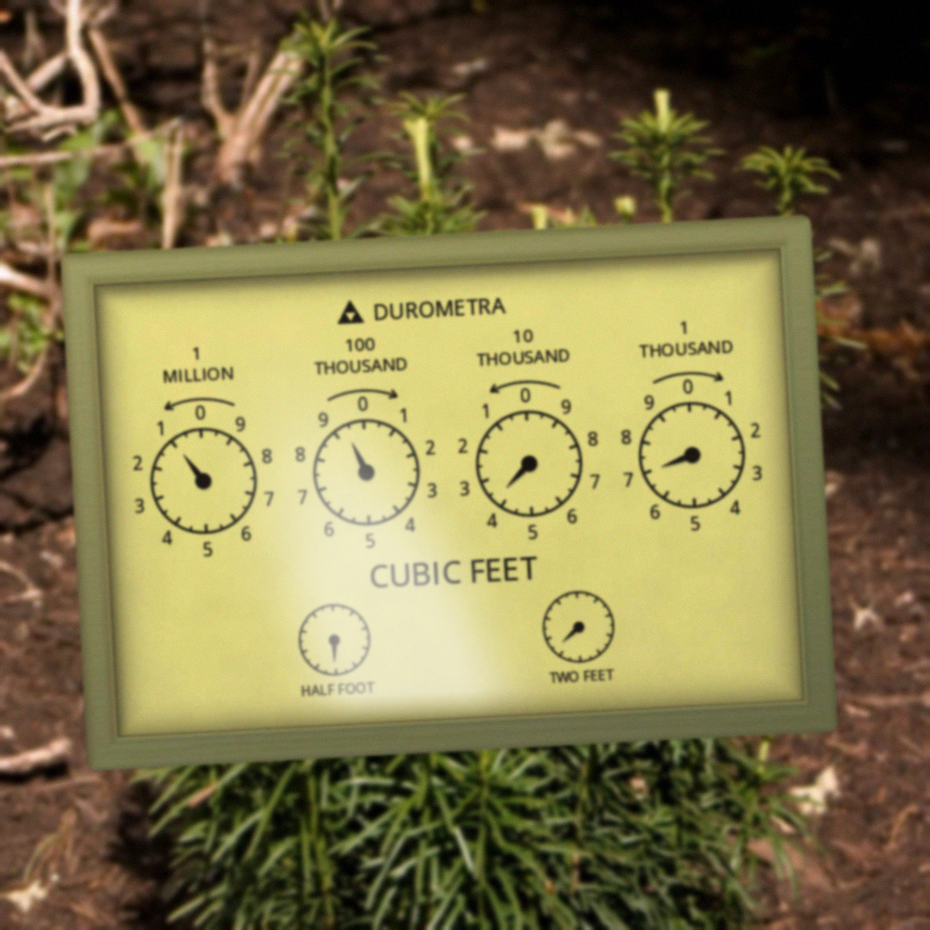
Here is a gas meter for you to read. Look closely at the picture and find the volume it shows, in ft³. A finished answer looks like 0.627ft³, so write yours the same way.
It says 93700ft³
